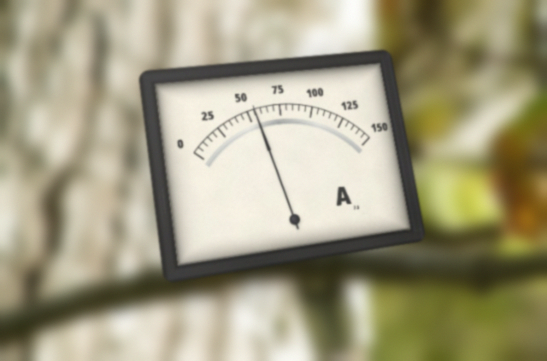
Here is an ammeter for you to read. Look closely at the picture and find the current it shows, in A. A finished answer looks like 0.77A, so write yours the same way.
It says 55A
